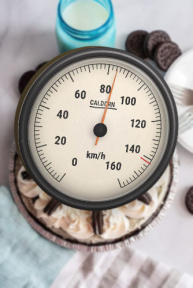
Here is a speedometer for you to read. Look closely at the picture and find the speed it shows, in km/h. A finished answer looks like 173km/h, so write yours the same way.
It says 84km/h
